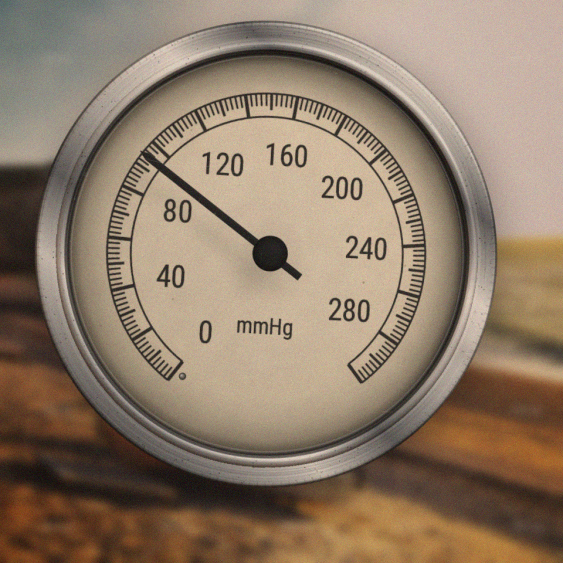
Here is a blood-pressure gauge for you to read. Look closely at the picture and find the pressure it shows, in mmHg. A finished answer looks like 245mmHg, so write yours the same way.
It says 94mmHg
